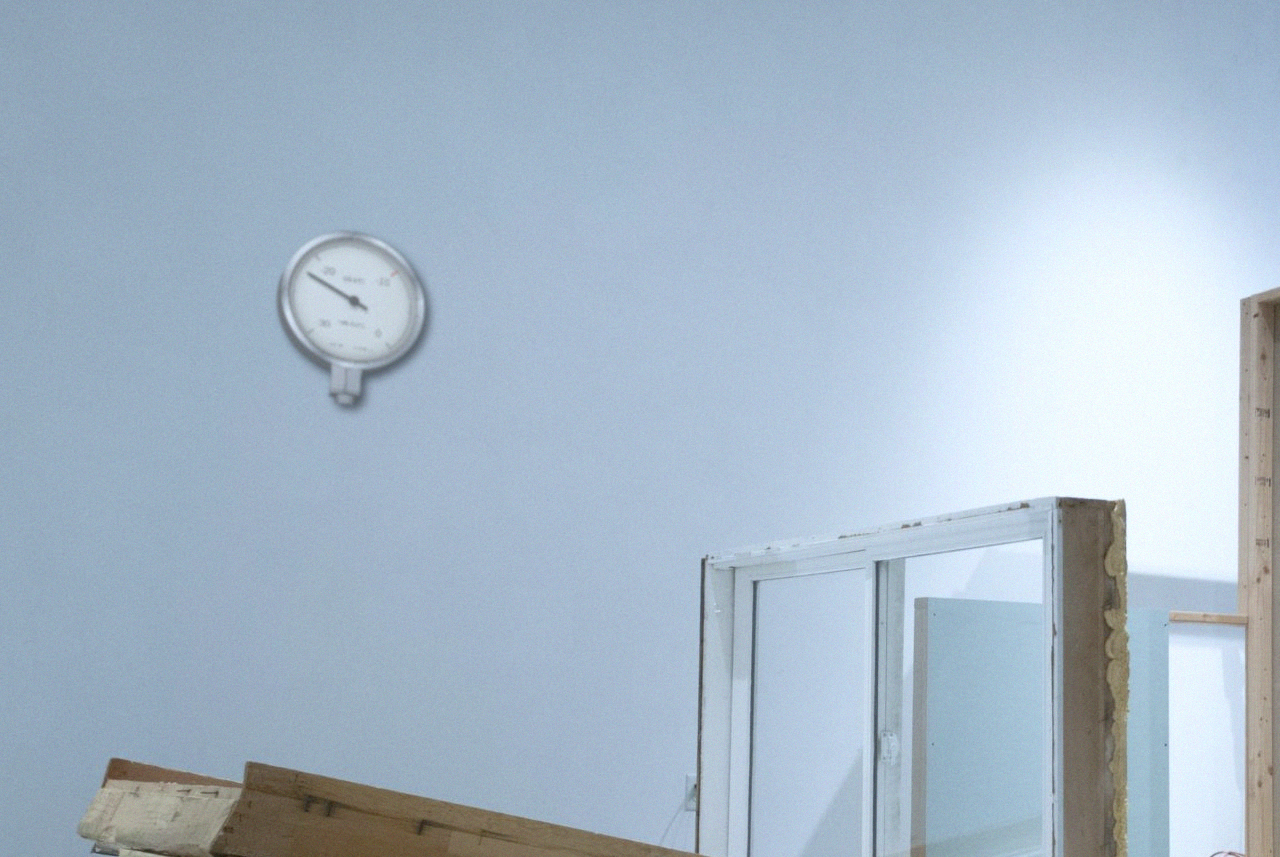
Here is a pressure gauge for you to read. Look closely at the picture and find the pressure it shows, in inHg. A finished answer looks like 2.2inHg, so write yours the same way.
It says -22.5inHg
